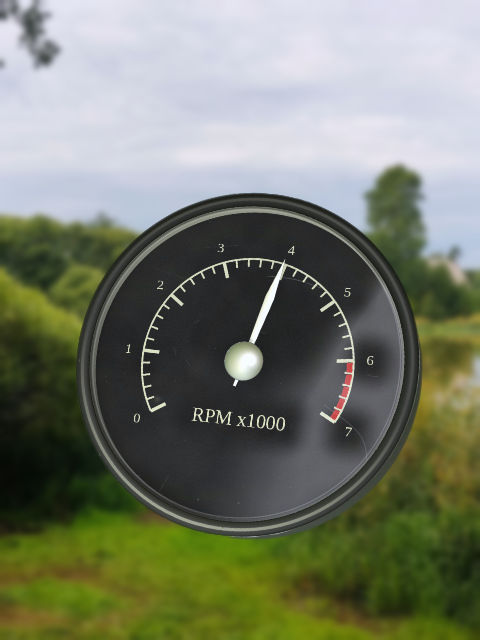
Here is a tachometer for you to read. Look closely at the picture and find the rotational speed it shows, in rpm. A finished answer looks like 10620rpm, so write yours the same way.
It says 4000rpm
